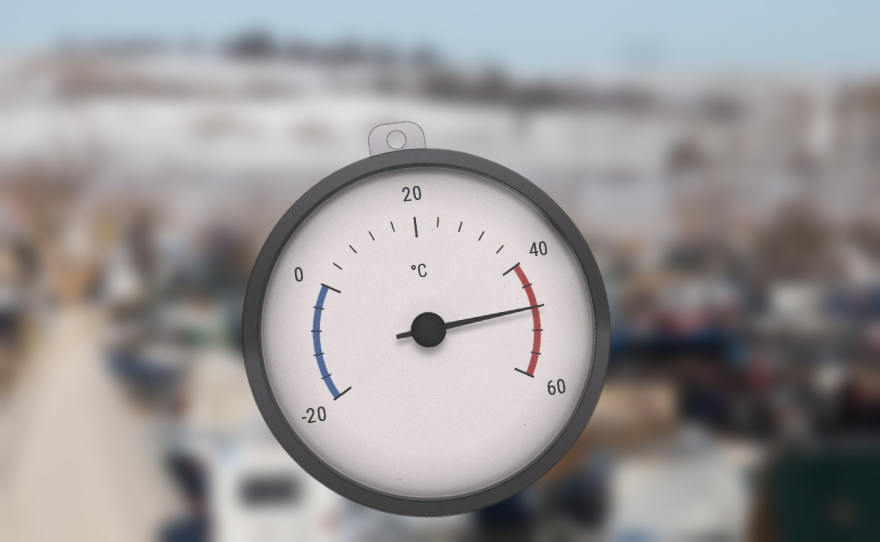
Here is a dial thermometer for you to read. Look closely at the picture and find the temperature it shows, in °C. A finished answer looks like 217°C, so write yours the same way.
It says 48°C
